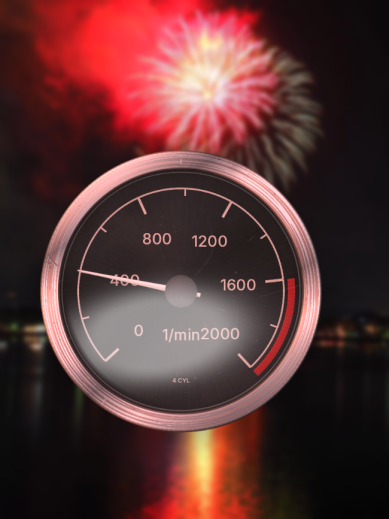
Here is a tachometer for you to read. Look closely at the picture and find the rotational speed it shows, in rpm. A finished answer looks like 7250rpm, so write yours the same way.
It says 400rpm
